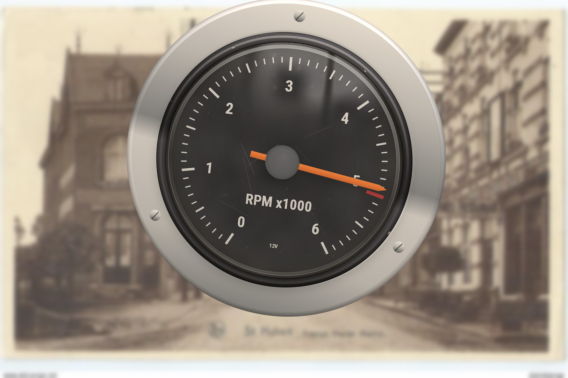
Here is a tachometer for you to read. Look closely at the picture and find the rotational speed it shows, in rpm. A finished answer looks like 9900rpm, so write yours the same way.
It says 5000rpm
